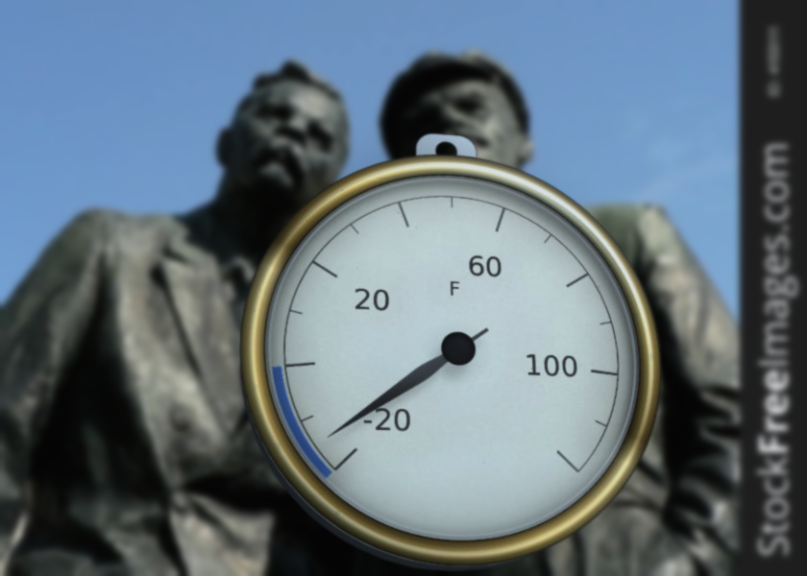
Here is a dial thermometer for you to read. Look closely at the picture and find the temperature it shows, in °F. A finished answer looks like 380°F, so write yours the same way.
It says -15°F
